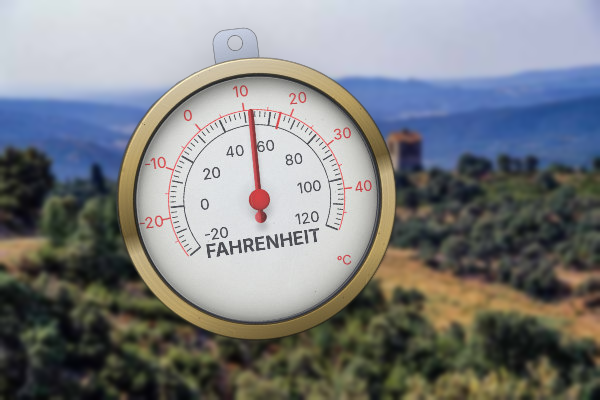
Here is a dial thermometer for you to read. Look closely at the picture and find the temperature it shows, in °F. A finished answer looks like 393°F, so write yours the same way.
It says 52°F
